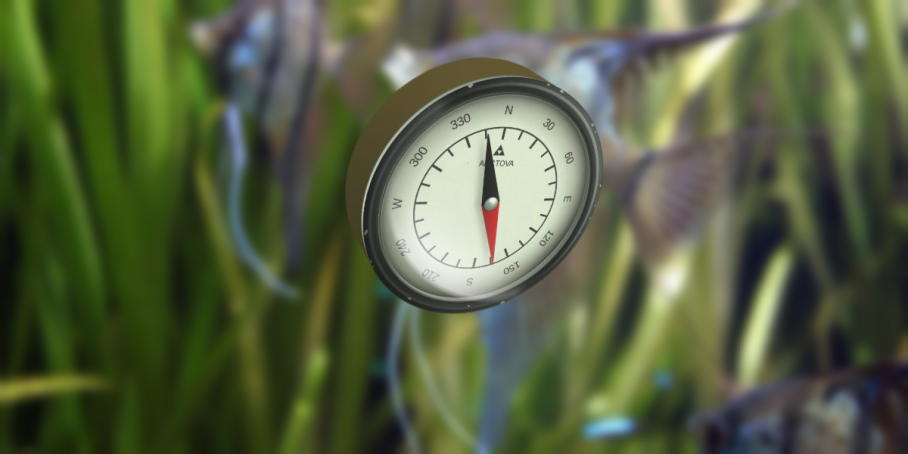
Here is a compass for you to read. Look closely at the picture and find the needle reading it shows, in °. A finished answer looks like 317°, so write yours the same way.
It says 165°
